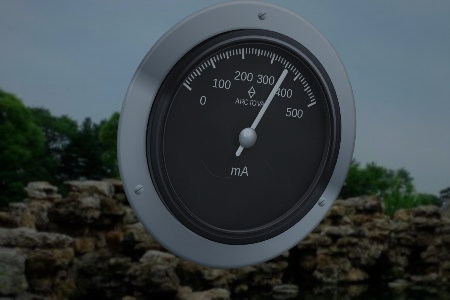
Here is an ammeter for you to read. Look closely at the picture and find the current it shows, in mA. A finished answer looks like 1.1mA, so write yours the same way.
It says 350mA
